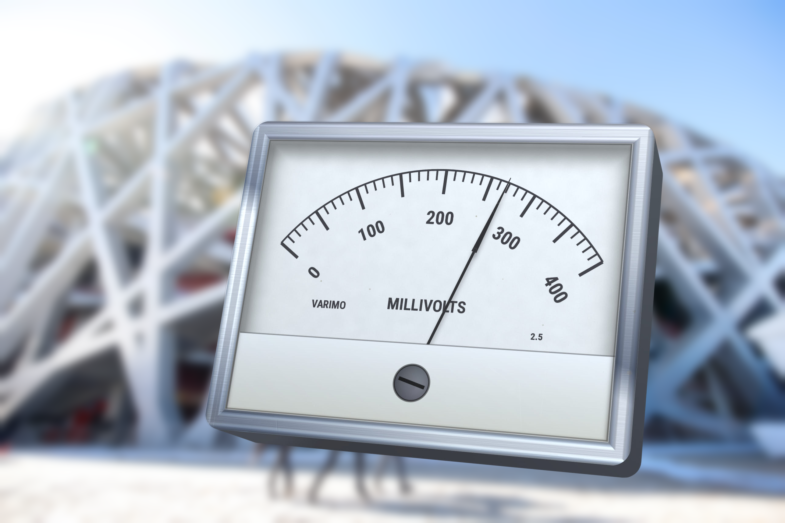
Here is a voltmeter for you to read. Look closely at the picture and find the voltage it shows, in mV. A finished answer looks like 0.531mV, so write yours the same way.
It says 270mV
